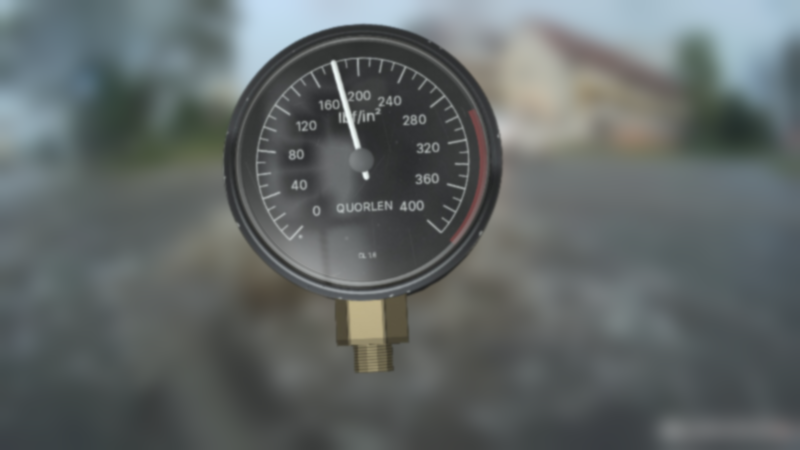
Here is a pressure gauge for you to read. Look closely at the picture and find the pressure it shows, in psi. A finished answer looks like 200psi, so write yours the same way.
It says 180psi
